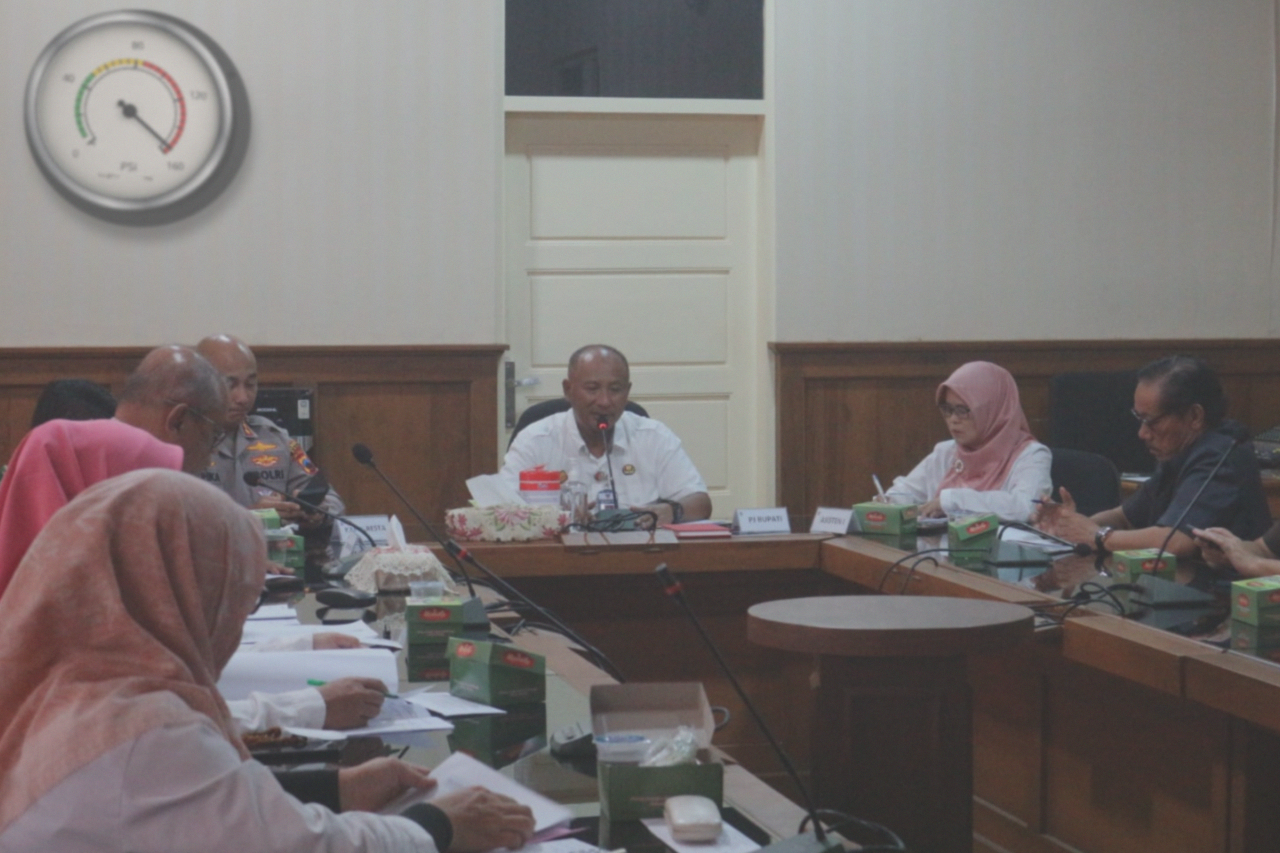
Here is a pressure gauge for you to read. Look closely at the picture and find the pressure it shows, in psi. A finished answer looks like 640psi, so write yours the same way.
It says 155psi
